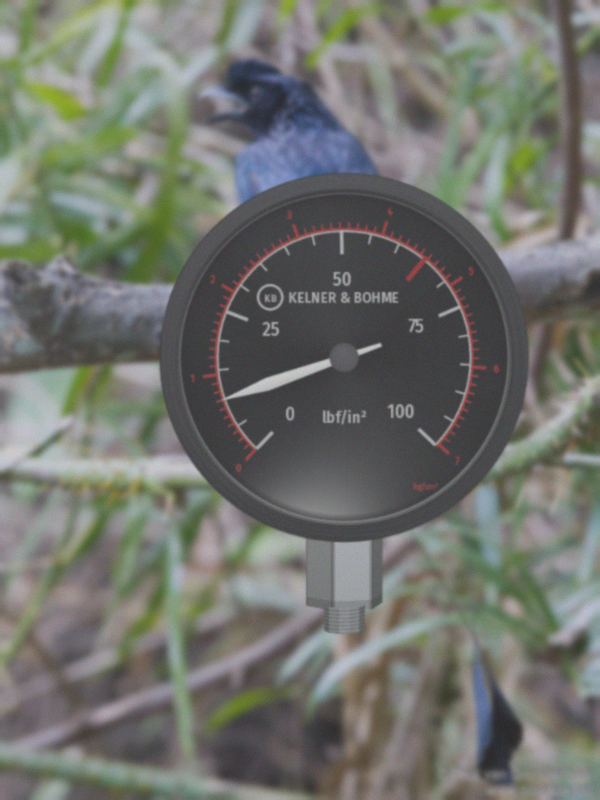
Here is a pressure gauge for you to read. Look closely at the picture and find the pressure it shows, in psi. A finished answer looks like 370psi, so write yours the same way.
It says 10psi
